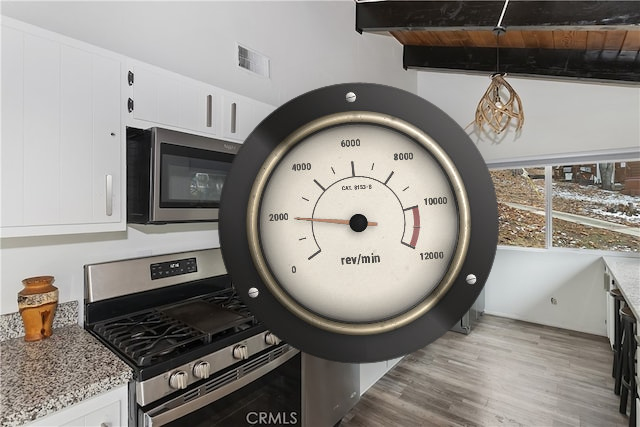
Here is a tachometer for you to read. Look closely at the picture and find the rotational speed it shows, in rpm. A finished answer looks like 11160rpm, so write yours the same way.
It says 2000rpm
